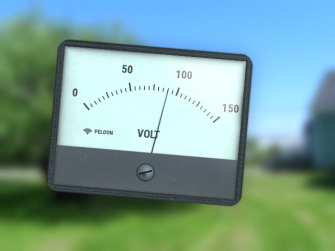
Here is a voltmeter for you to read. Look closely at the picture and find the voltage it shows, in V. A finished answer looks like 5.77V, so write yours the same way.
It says 90V
